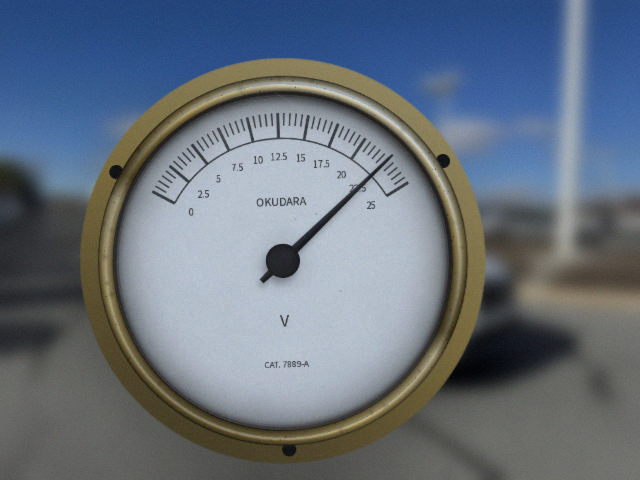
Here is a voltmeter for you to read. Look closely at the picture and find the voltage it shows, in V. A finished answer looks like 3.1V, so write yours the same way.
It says 22.5V
